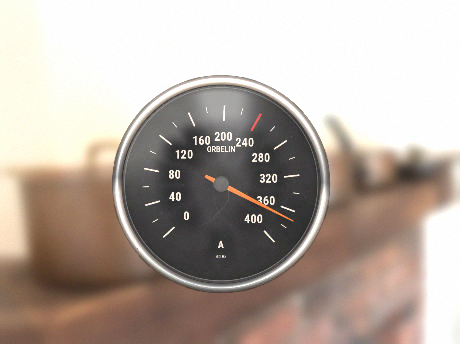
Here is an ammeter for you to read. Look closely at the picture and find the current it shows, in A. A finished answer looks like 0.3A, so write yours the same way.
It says 370A
